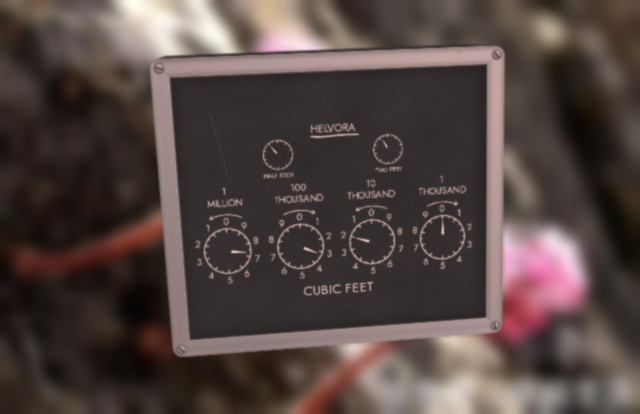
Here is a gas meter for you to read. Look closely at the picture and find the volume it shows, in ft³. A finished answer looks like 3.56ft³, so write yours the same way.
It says 732000ft³
